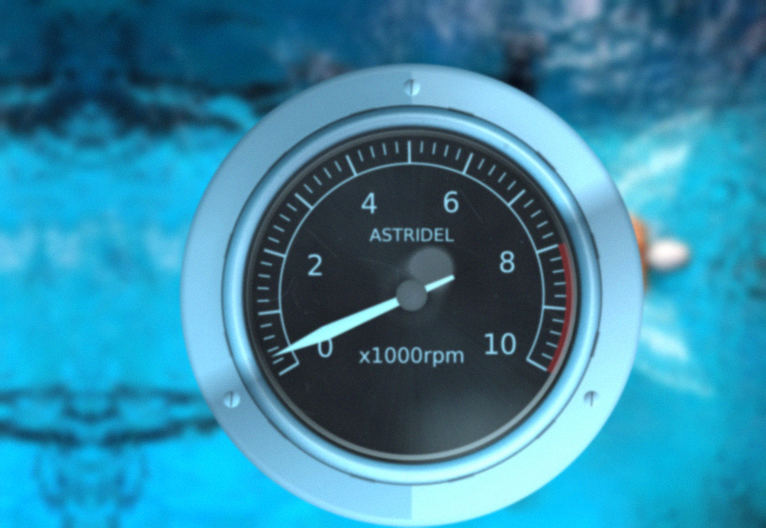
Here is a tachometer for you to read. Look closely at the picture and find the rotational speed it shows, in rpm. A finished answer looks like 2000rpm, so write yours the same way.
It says 300rpm
